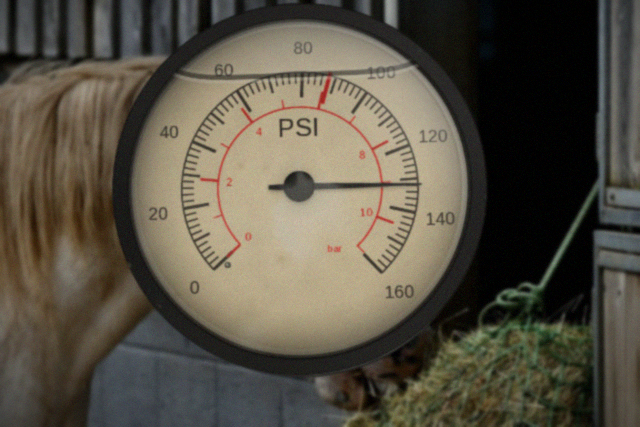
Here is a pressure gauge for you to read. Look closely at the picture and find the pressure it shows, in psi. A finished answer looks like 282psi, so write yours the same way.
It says 132psi
